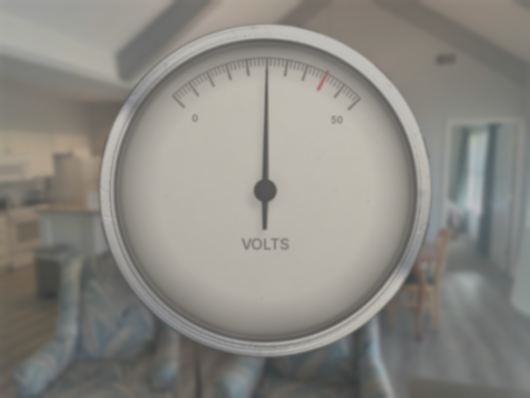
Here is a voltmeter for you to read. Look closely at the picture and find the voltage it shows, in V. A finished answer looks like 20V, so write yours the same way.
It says 25V
